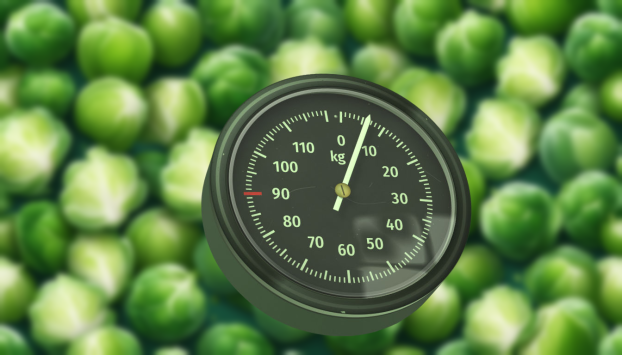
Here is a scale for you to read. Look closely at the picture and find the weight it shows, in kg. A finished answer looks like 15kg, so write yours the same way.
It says 6kg
